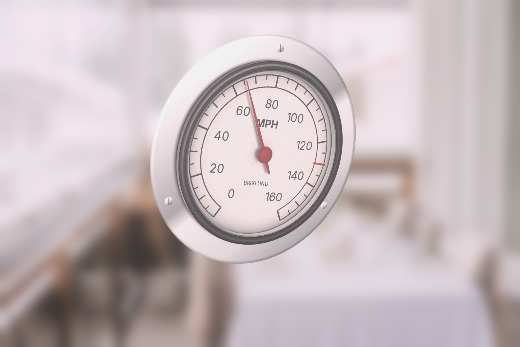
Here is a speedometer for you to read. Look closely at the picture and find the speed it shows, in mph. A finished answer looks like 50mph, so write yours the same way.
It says 65mph
